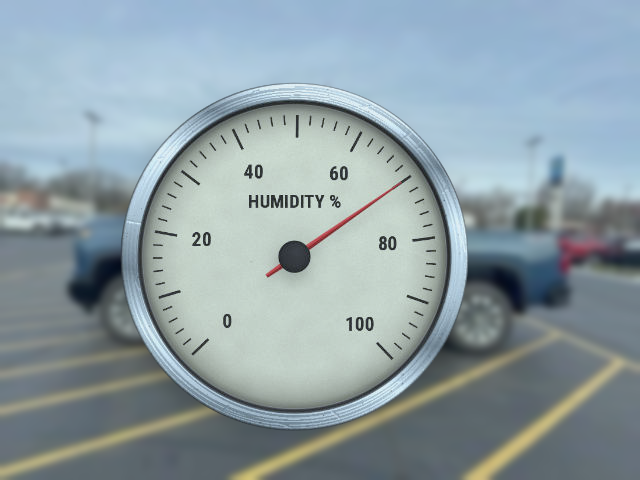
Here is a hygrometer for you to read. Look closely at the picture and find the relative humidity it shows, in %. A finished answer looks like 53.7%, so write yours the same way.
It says 70%
